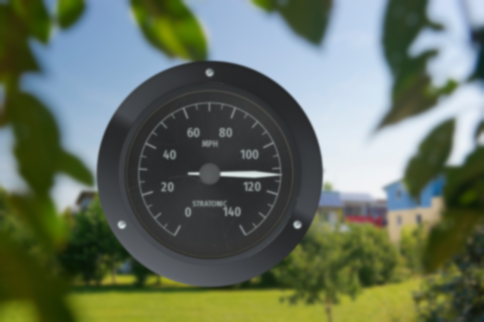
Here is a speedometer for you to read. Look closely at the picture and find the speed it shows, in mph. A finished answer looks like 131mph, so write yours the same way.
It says 112.5mph
